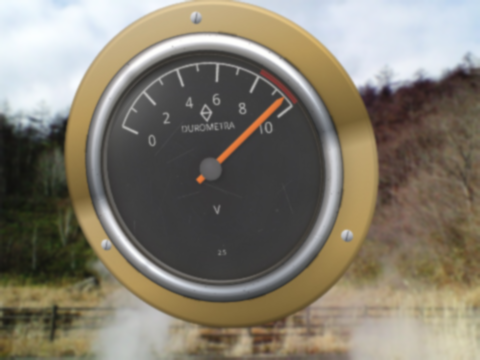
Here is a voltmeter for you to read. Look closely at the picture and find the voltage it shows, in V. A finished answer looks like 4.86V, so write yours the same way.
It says 9.5V
